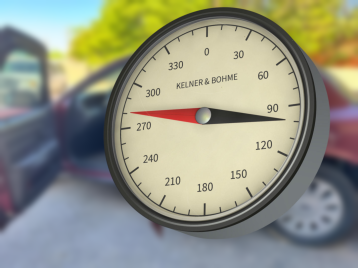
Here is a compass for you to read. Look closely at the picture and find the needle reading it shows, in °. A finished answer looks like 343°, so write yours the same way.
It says 280°
